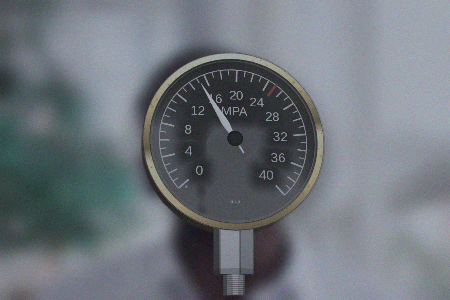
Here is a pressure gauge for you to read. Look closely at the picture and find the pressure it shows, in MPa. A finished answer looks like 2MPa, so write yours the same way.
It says 15MPa
